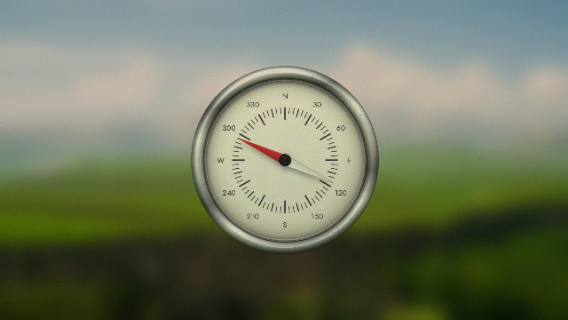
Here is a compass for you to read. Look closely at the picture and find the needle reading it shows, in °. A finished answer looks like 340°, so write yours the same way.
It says 295°
